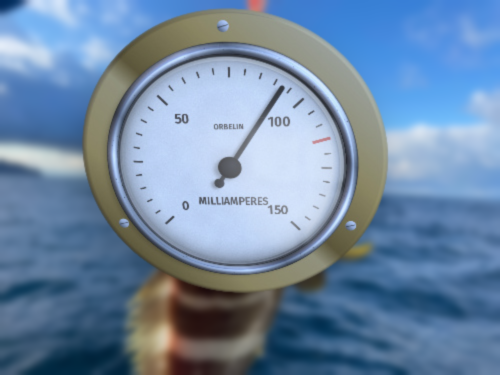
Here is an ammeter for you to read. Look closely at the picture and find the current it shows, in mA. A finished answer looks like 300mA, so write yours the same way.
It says 92.5mA
